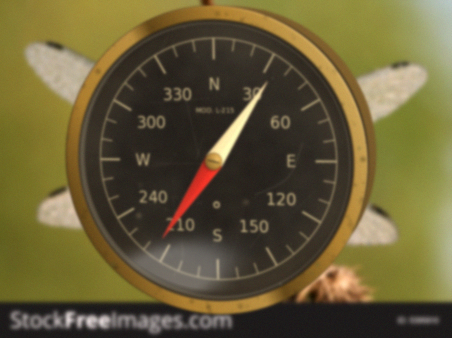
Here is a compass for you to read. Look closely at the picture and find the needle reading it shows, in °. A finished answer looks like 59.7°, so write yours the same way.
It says 215°
